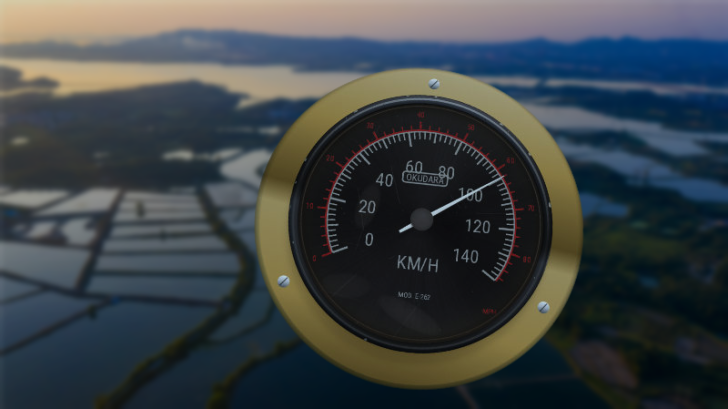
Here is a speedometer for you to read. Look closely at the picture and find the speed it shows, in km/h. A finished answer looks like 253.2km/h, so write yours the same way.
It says 100km/h
